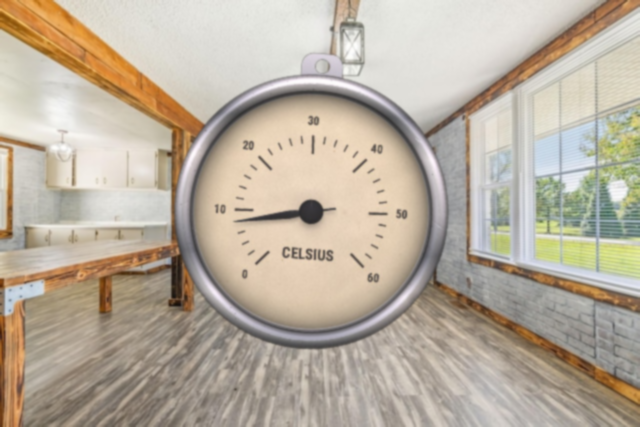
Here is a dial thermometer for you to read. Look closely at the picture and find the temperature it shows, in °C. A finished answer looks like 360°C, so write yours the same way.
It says 8°C
